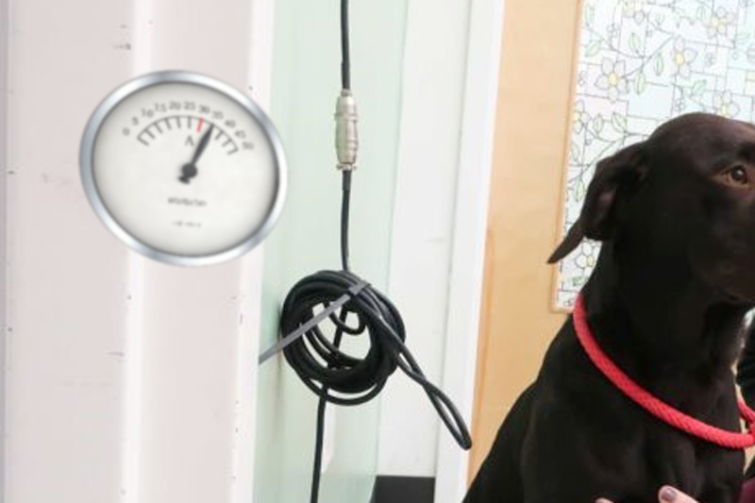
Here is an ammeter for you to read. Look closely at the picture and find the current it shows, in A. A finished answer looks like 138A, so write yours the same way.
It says 35A
